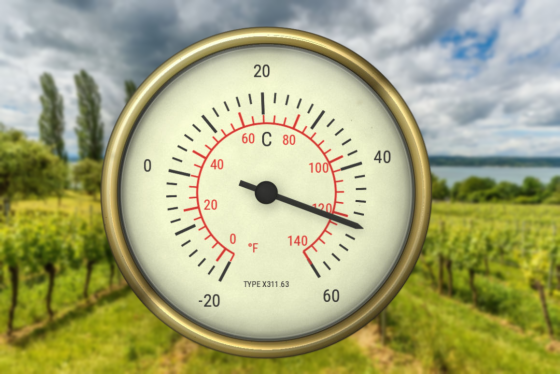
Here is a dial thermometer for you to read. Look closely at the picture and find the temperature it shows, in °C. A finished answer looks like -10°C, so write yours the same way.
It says 50°C
